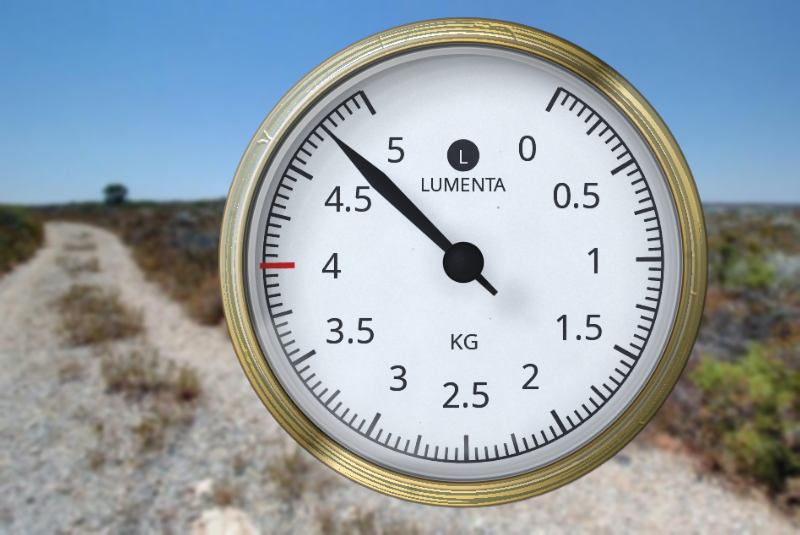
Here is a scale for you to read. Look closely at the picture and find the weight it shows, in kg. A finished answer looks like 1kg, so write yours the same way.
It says 4.75kg
